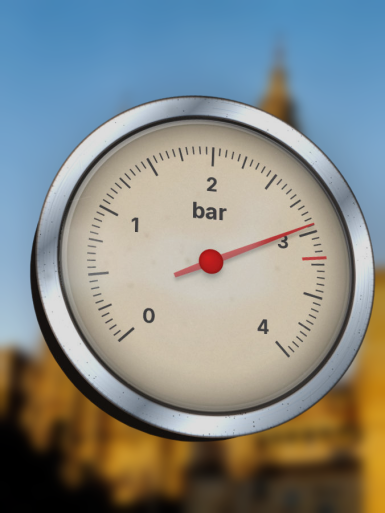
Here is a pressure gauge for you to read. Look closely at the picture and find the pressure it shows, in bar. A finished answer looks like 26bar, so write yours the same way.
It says 2.95bar
